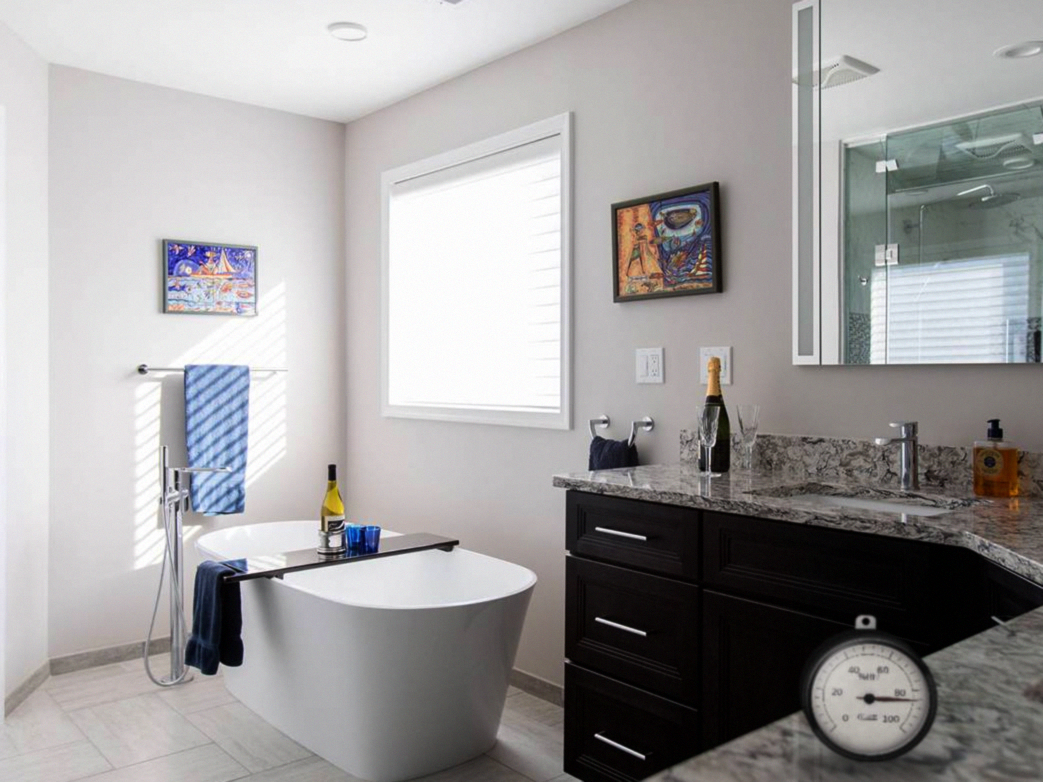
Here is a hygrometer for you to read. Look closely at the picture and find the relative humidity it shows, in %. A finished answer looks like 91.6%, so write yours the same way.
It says 84%
